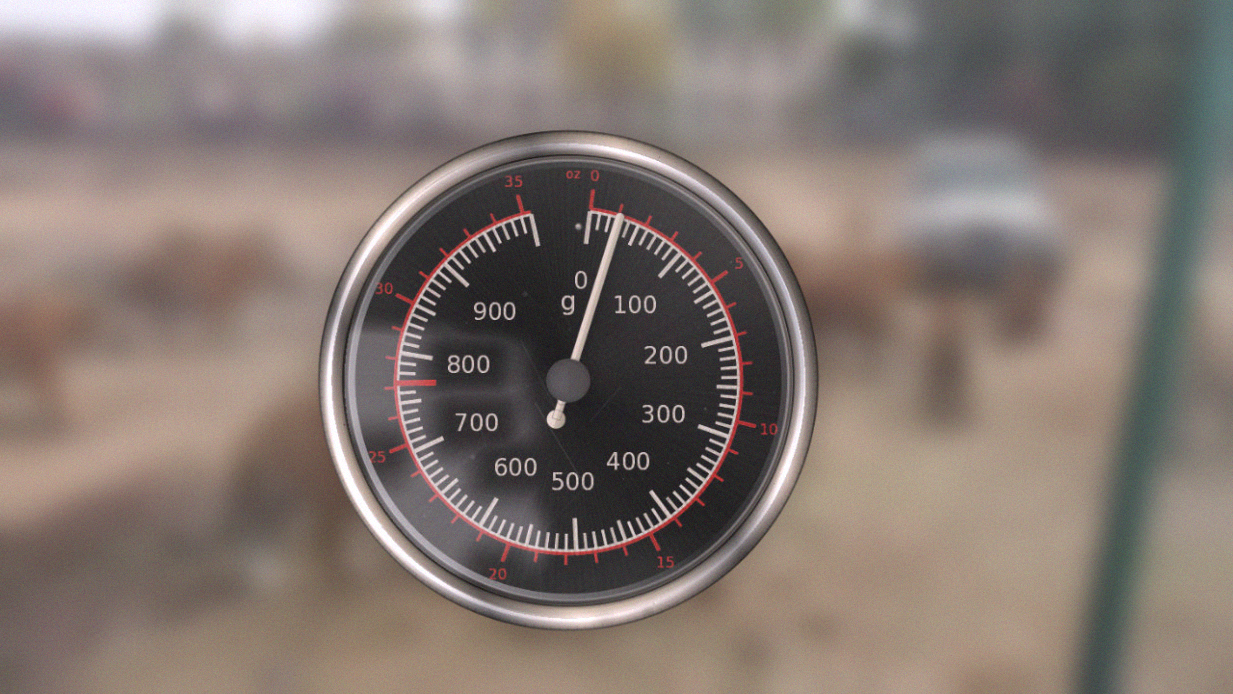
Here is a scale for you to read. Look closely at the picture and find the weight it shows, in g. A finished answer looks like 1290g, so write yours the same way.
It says 30g
